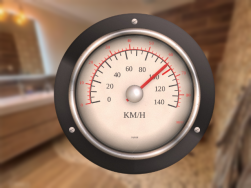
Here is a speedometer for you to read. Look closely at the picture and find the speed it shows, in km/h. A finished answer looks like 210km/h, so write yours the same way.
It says 100km/h
